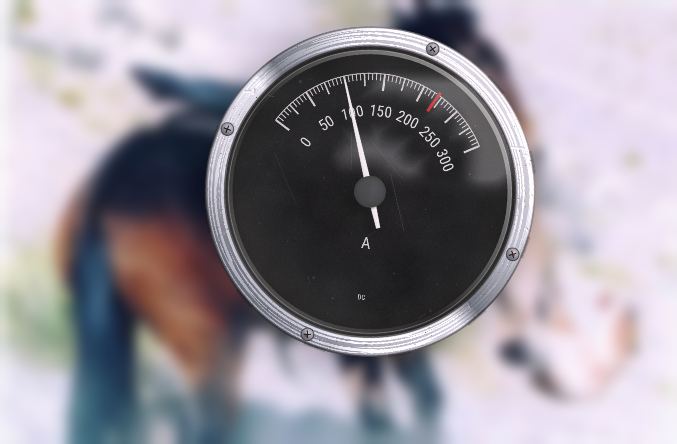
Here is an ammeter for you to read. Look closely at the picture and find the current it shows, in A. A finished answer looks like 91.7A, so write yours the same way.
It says 100A
